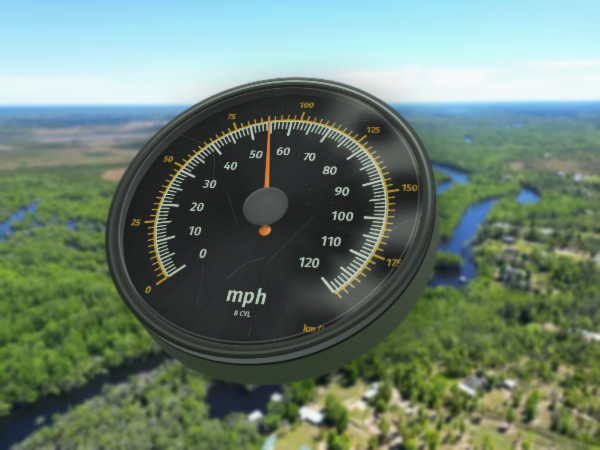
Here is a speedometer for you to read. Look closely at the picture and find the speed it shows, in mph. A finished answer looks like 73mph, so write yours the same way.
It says 55mph
